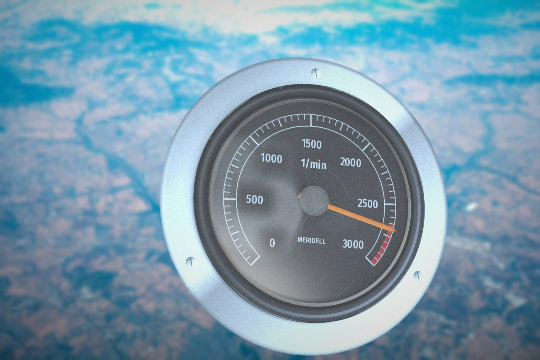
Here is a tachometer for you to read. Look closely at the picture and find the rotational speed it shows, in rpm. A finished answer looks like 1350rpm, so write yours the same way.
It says 2700rpm
